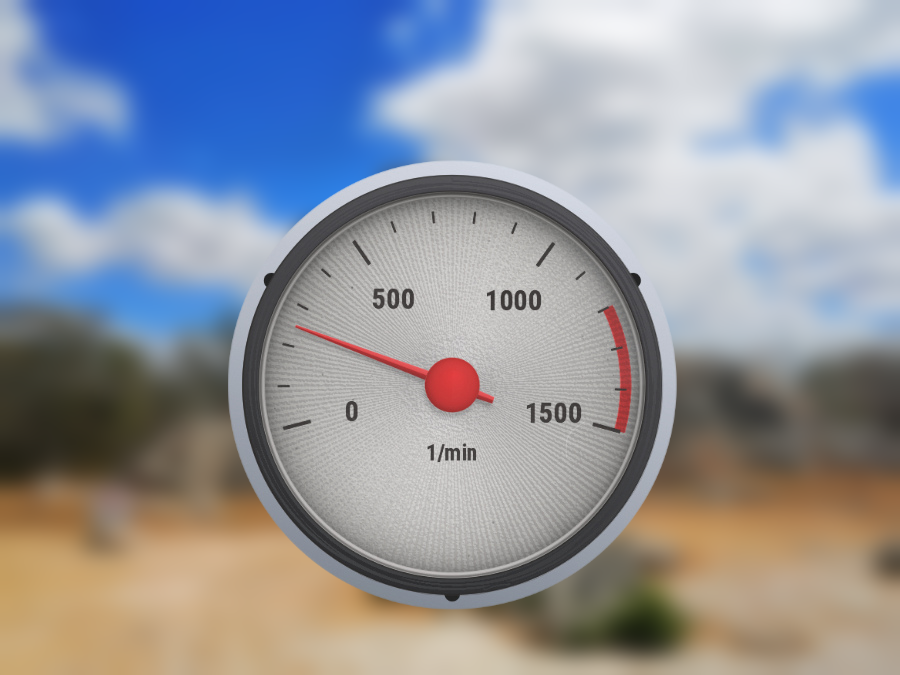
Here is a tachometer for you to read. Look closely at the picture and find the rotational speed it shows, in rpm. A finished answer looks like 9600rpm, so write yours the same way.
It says 250rpm
